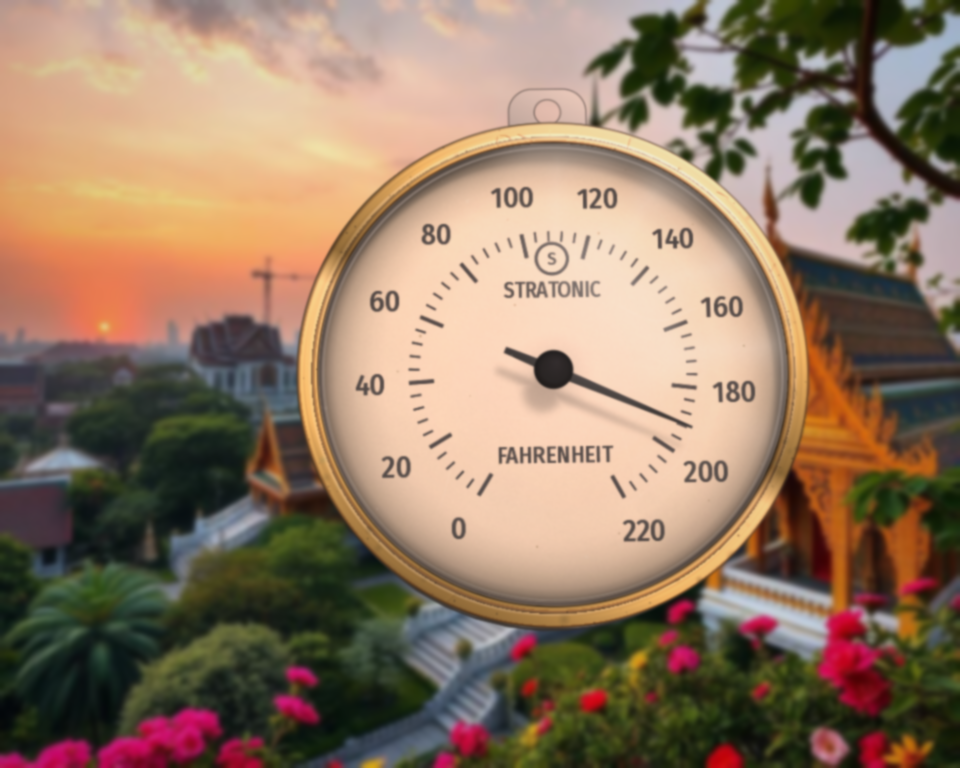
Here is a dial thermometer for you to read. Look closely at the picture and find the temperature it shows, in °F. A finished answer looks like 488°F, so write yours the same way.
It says 192°F
